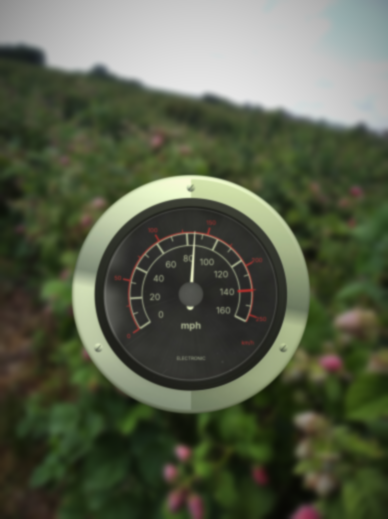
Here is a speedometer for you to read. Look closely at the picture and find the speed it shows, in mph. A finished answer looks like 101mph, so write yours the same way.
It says 85mph
